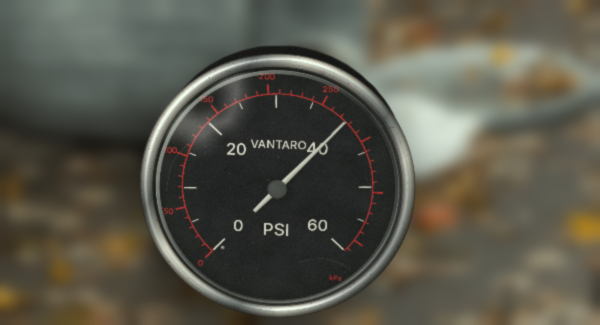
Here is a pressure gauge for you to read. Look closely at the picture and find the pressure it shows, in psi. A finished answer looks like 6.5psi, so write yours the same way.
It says 40psi
